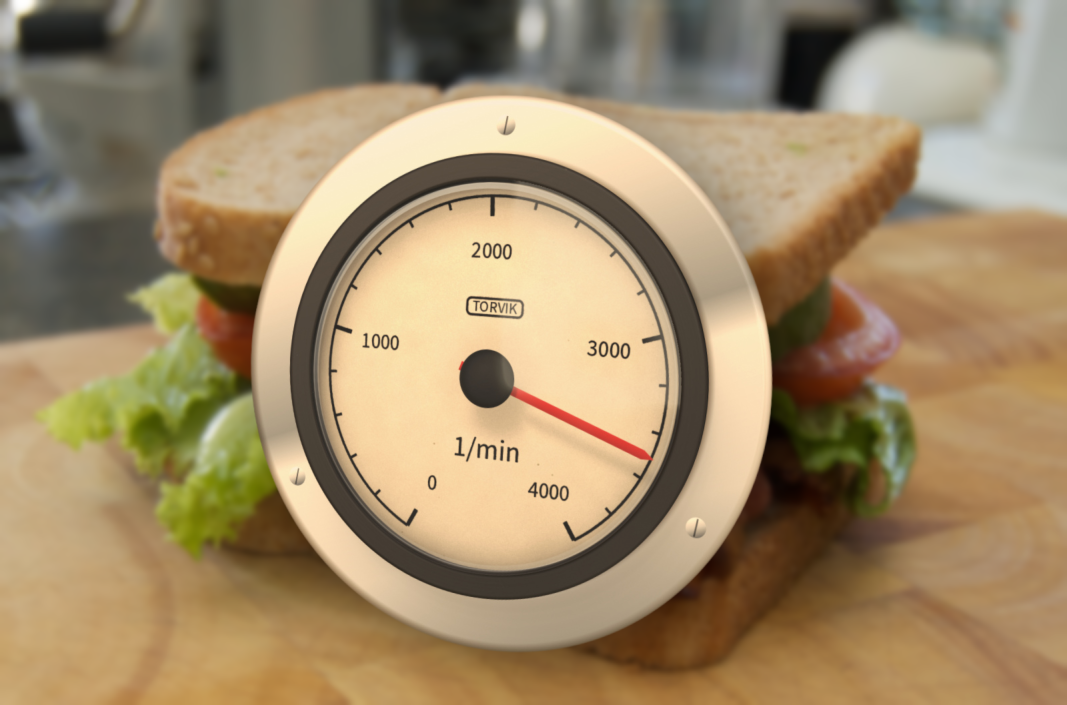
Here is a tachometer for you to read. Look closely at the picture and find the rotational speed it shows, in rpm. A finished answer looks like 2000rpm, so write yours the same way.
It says 3500rpm
